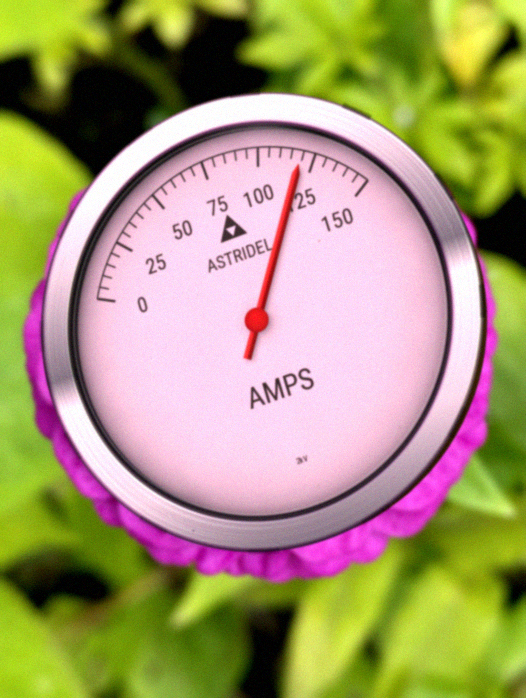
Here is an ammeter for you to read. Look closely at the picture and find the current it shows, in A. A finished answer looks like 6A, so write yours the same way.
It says 120A
